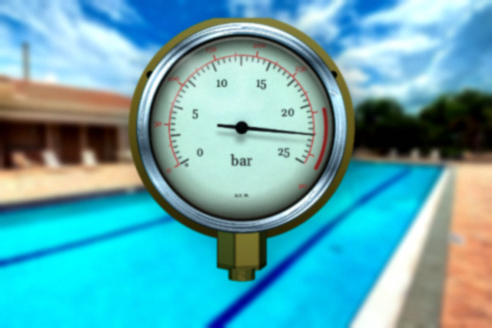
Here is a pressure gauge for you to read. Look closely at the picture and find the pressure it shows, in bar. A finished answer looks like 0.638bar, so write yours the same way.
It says 22.5bar
